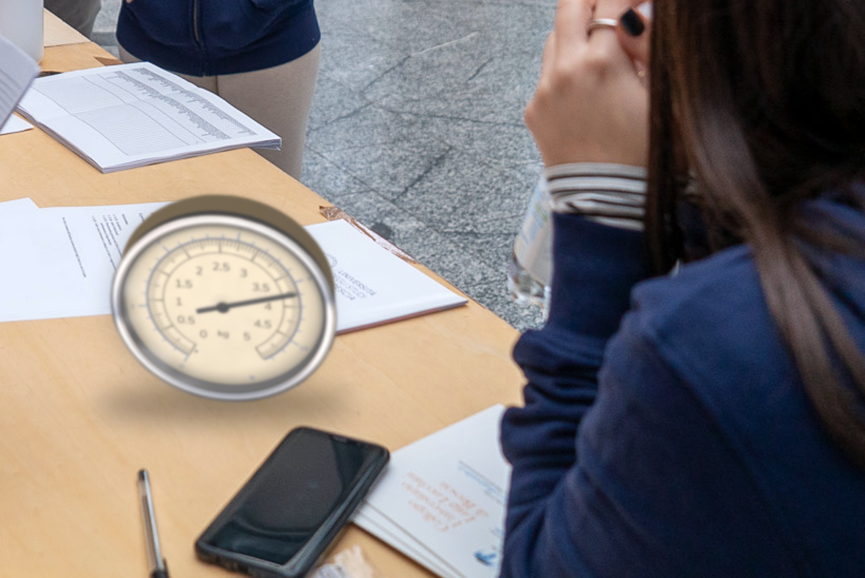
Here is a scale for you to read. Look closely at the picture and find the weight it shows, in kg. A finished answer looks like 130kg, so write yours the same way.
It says 3.75kg
